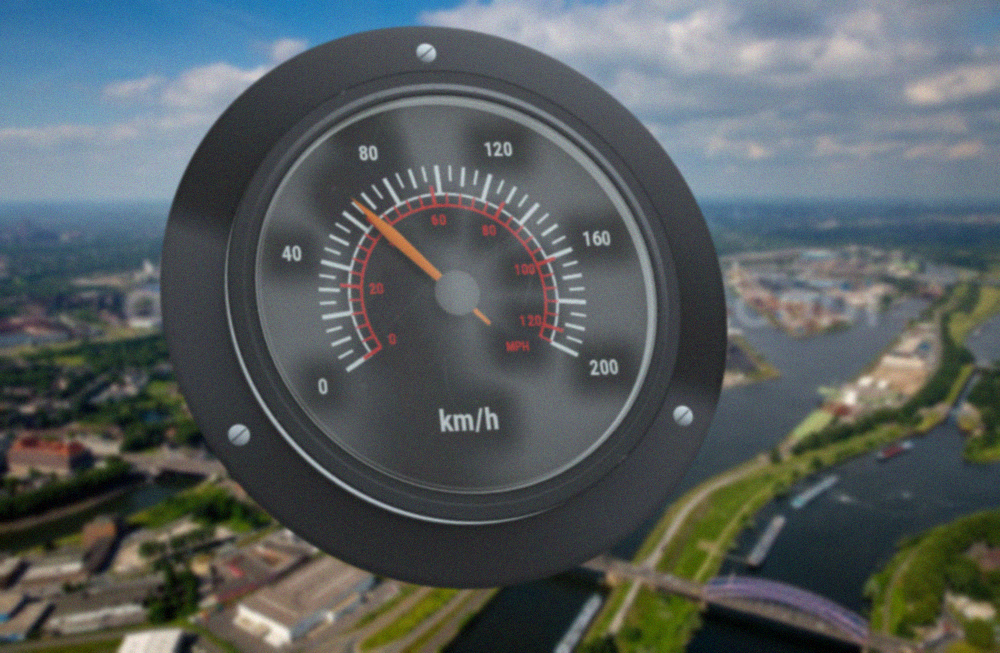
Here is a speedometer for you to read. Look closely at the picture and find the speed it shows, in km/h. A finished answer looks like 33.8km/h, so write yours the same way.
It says 65km/h
